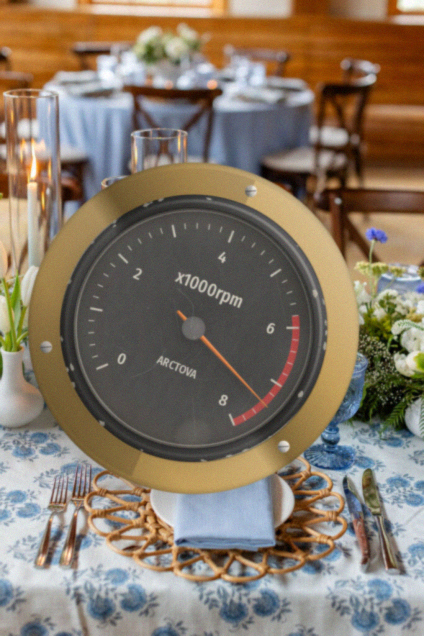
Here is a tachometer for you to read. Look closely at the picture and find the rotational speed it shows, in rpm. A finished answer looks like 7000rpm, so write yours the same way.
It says 7400rpm
